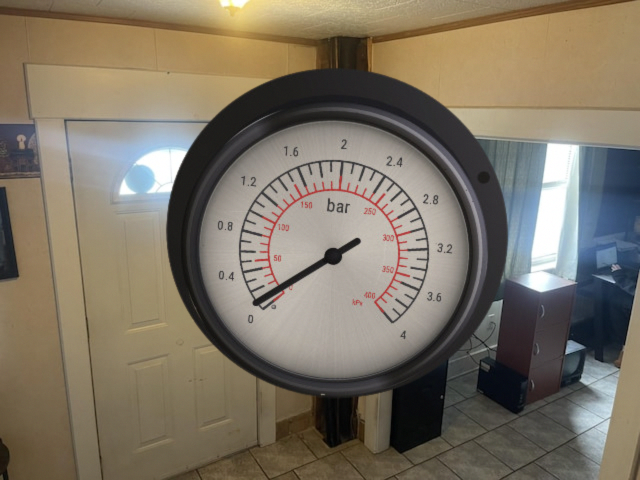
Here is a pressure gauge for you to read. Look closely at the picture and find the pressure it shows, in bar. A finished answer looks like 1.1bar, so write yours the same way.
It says 0.1bar
